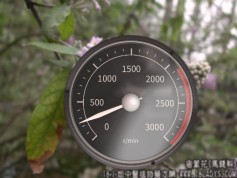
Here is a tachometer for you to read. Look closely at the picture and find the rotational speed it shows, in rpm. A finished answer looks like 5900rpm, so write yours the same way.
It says 250rpm
